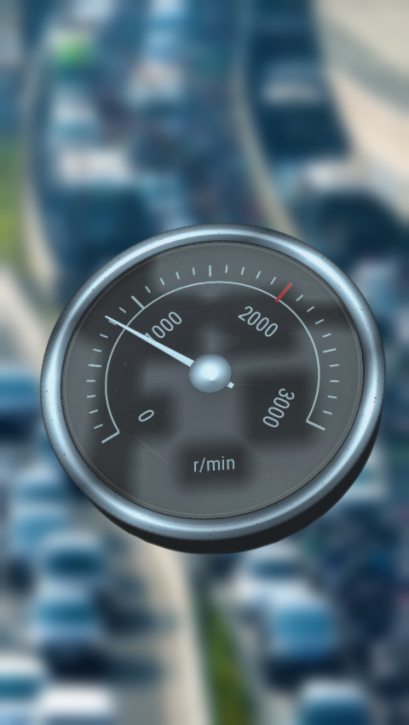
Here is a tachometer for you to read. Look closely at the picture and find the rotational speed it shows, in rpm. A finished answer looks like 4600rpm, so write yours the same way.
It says 800rpm
